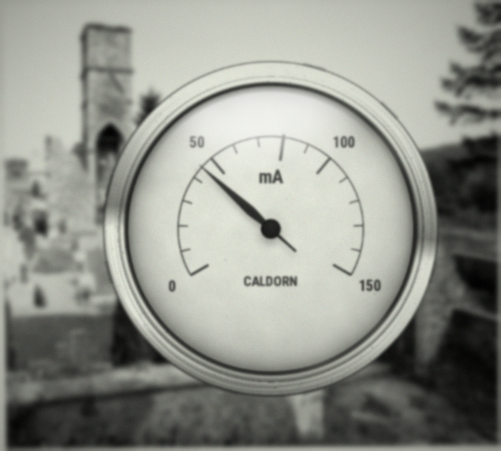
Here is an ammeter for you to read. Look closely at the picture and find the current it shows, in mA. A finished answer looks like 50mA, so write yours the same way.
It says 45mA
